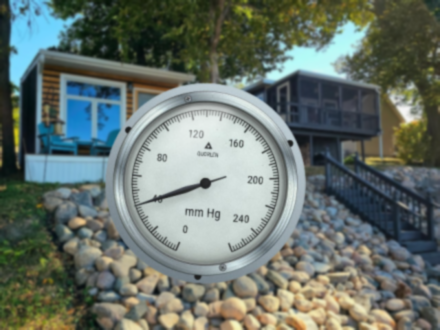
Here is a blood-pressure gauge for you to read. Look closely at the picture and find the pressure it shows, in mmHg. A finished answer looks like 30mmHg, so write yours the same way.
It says 40mmHg
